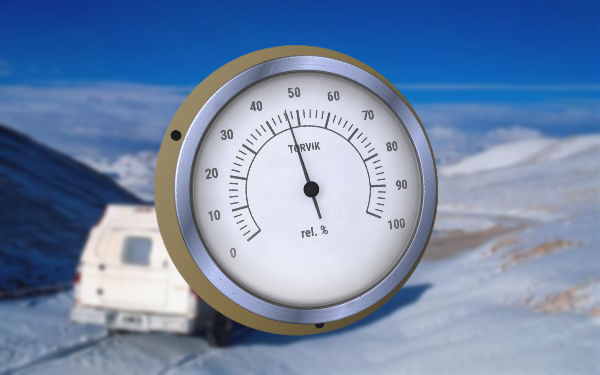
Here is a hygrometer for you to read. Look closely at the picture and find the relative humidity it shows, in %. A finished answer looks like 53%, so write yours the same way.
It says 46%
